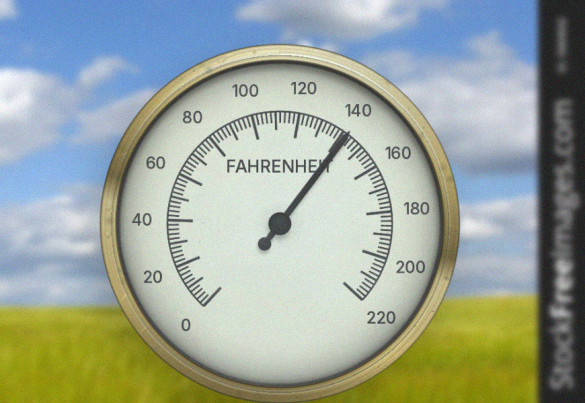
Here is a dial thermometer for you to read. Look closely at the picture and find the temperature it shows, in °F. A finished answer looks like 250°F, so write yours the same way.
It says 142°F
